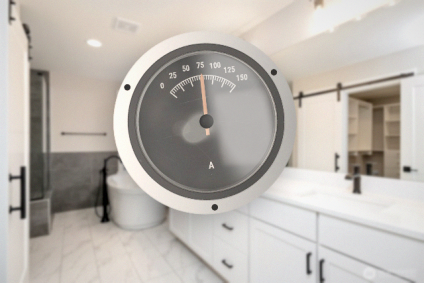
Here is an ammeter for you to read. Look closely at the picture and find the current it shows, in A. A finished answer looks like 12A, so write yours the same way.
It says 75A
